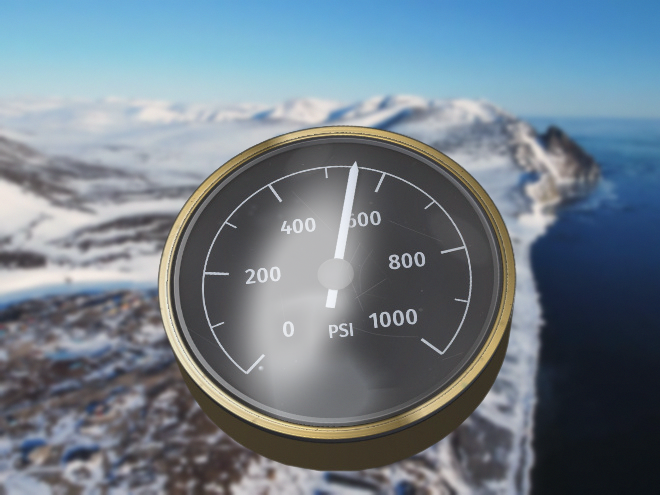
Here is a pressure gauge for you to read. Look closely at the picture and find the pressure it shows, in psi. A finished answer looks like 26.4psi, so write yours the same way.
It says 550psi
